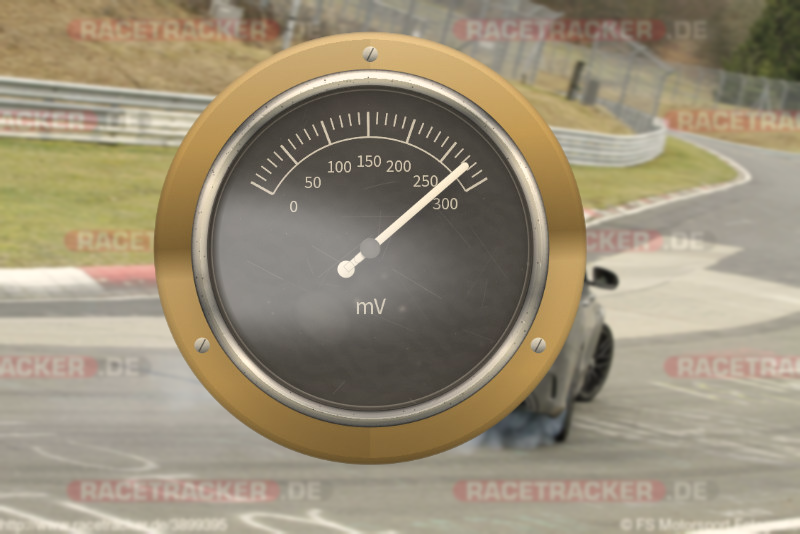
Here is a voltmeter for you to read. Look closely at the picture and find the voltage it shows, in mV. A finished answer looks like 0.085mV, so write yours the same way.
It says 275mV
